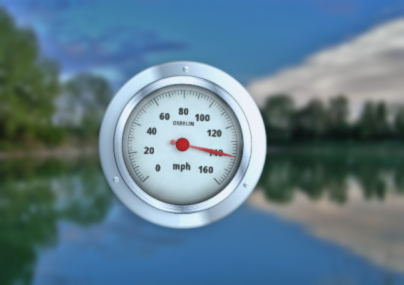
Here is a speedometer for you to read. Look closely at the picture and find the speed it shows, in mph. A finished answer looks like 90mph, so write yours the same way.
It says 140mph
